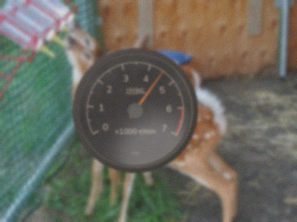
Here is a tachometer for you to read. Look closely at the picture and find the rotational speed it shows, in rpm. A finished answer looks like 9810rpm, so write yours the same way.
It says 4500rpm
